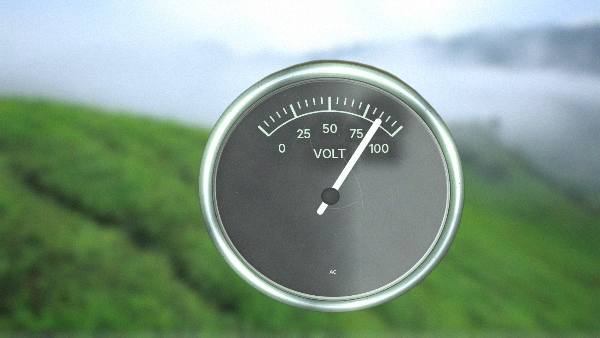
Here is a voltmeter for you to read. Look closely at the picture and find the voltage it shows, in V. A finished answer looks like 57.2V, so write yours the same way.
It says 85V
